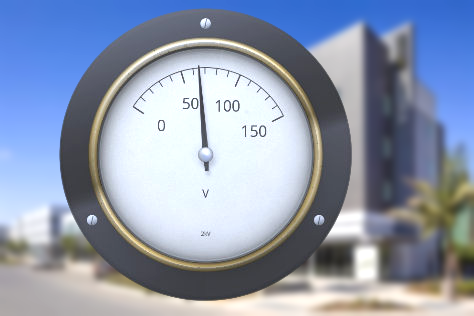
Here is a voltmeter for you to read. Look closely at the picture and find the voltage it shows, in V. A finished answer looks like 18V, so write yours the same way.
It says 65V
